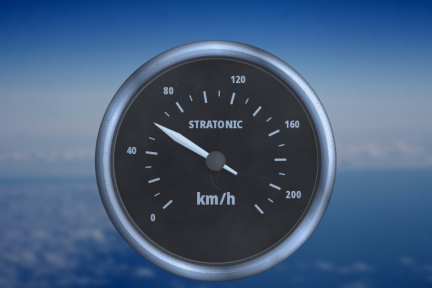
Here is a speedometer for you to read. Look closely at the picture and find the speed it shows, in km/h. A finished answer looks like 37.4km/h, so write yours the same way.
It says 60km/h
